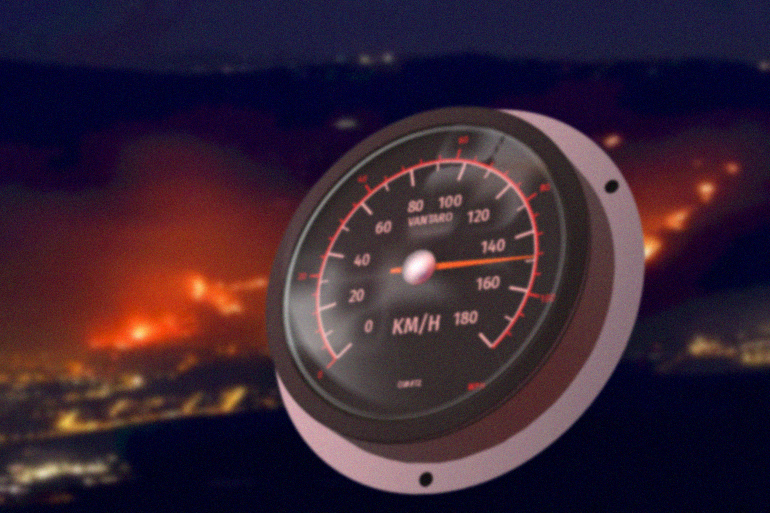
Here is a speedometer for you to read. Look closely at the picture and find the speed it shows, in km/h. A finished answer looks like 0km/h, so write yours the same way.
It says 150km/h
